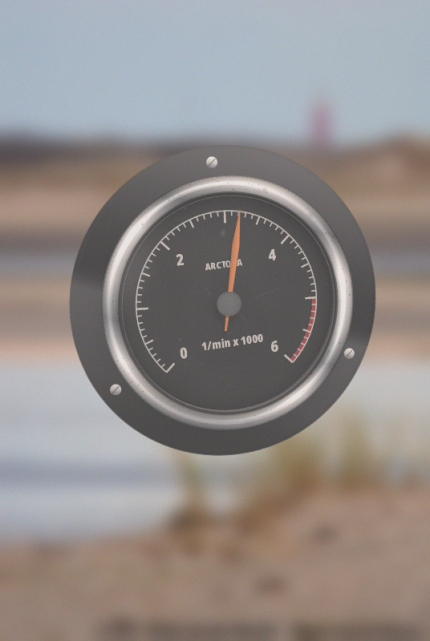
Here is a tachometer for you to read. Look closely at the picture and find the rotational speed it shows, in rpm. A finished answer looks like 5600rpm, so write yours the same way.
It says 3200rpm
